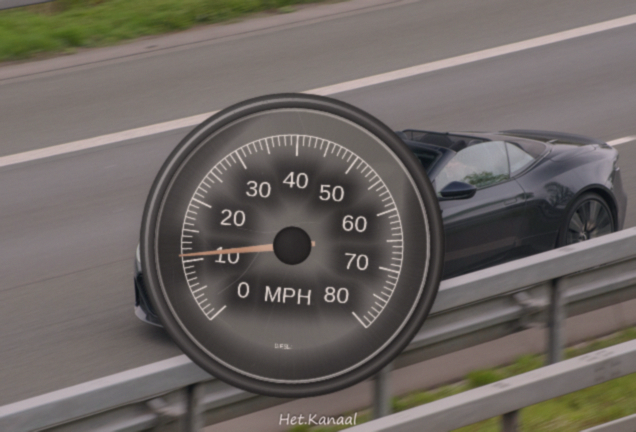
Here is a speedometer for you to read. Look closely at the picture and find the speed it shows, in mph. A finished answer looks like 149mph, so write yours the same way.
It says 11mph
